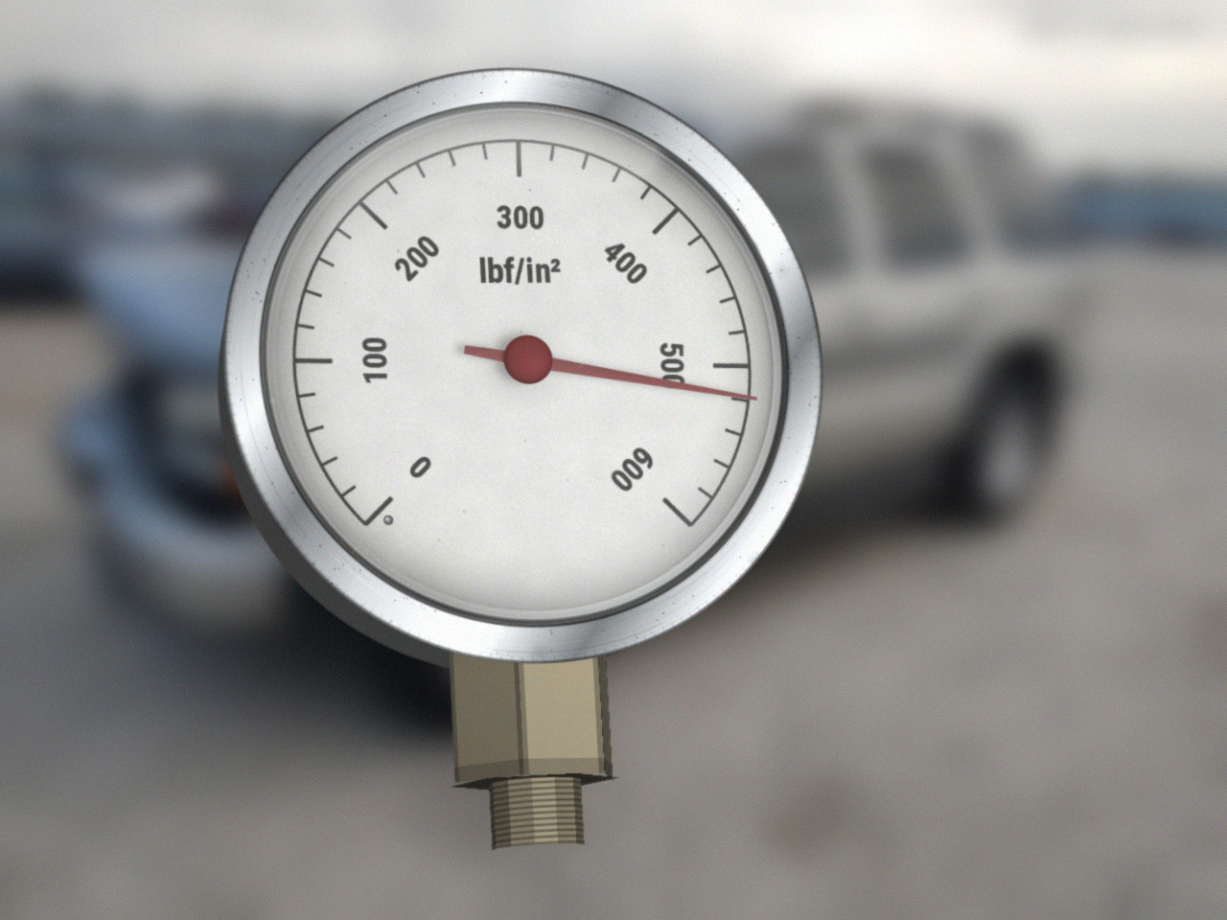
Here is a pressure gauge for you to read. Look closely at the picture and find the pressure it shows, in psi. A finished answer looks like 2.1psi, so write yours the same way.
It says 520psi
